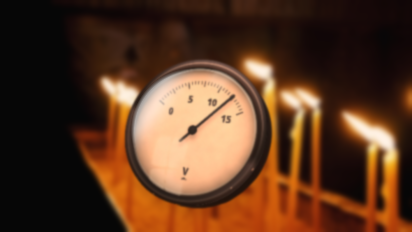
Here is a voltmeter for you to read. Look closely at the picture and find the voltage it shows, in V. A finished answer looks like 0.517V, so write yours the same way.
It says 12.5V
